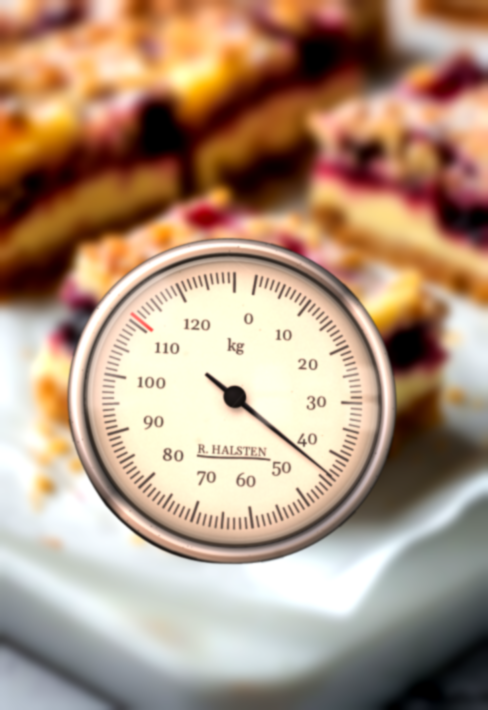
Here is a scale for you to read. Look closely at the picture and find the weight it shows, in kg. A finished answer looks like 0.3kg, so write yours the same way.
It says 44kg
